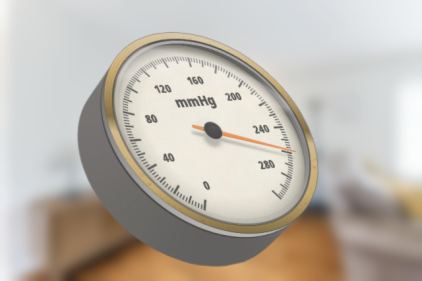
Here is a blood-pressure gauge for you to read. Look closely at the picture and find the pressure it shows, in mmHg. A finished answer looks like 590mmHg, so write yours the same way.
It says 260mmHg
